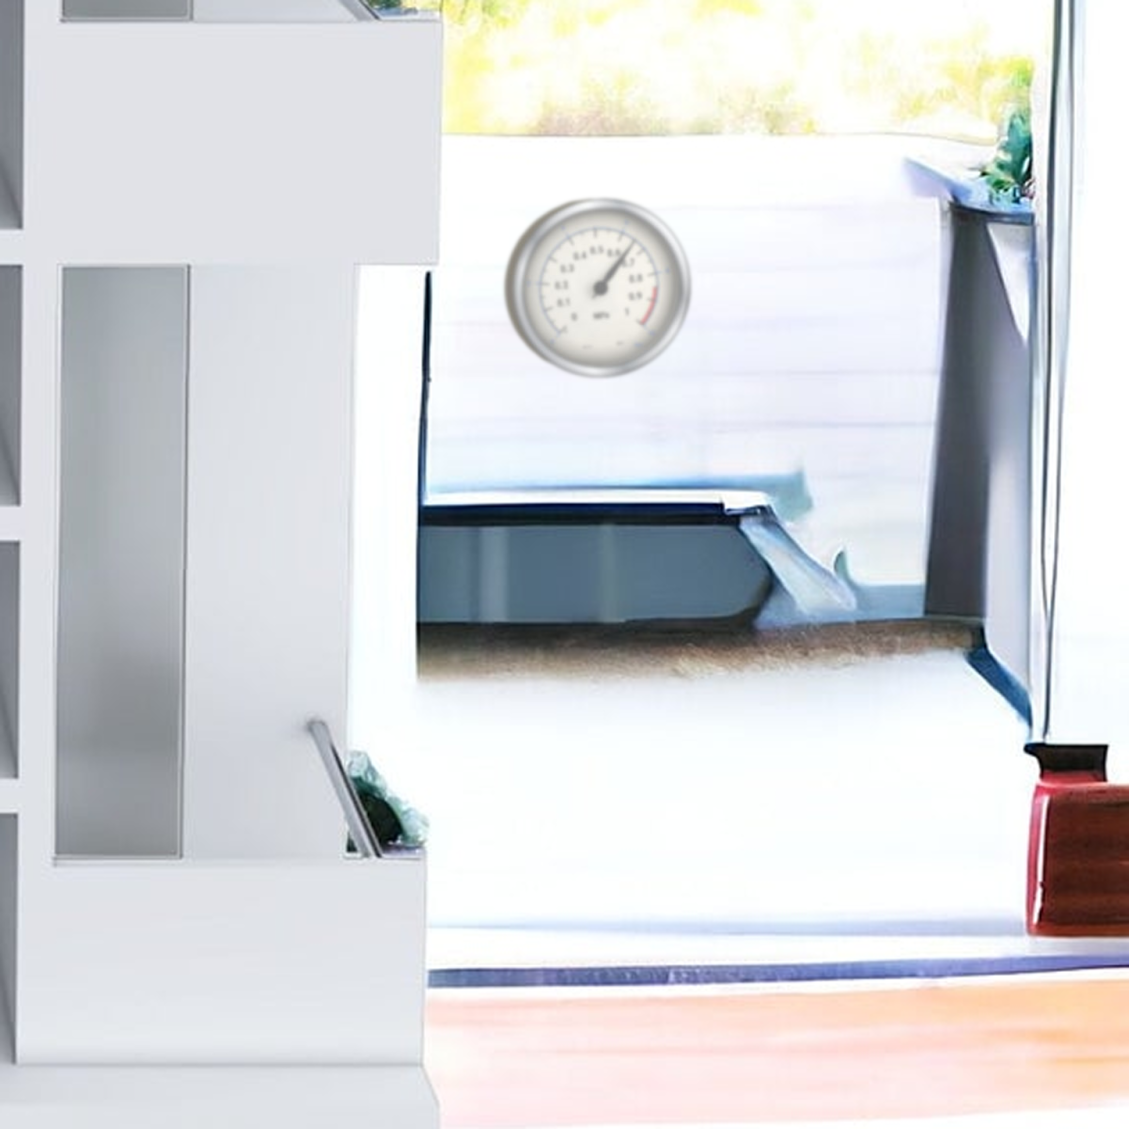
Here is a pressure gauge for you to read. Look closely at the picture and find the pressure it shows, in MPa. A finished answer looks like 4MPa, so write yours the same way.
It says 0.65MPa
